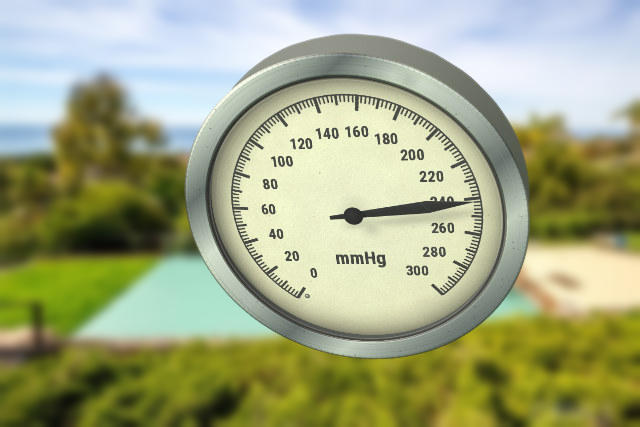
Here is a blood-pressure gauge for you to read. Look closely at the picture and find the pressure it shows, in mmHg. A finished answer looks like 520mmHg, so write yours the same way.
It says 240mmHg
